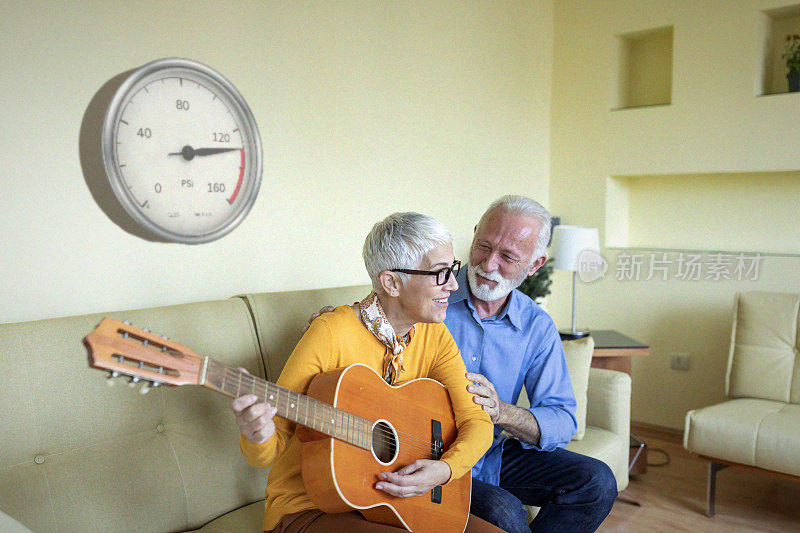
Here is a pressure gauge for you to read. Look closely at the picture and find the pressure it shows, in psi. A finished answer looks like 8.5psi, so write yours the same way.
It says 130psi
